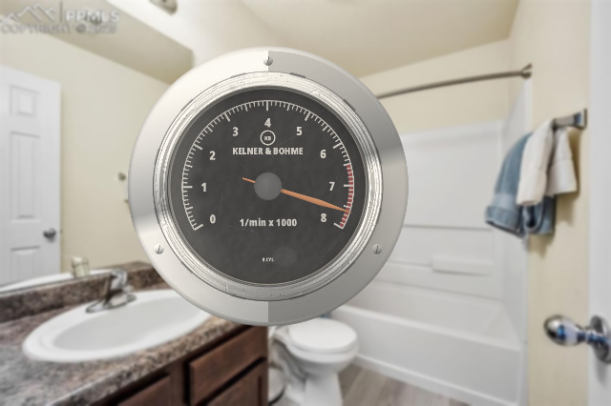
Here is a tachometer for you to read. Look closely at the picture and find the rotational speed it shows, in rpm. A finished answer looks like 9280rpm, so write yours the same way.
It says 7600rpm
